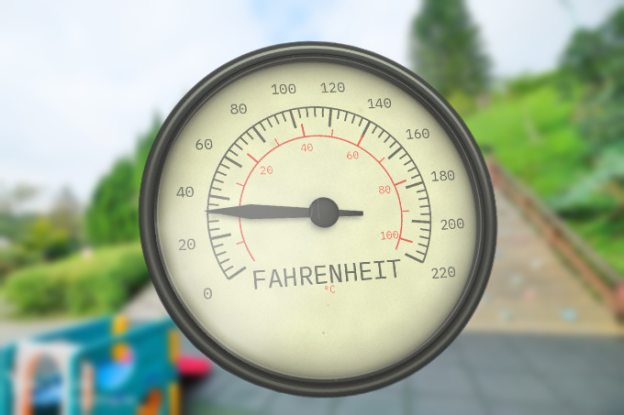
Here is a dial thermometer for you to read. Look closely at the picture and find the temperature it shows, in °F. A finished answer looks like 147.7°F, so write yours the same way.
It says 32°F
